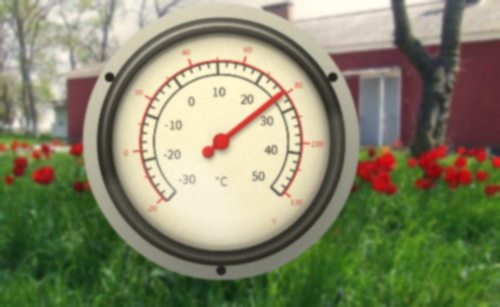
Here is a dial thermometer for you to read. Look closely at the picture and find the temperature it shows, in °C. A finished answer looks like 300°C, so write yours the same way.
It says 26°C
